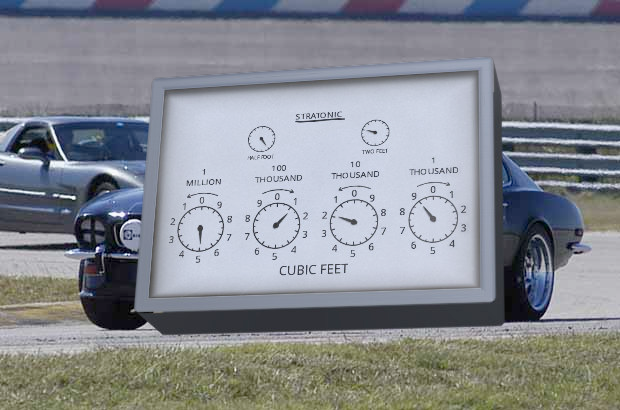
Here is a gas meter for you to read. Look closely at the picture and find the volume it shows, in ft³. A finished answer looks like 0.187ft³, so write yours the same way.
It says 511900ft³
